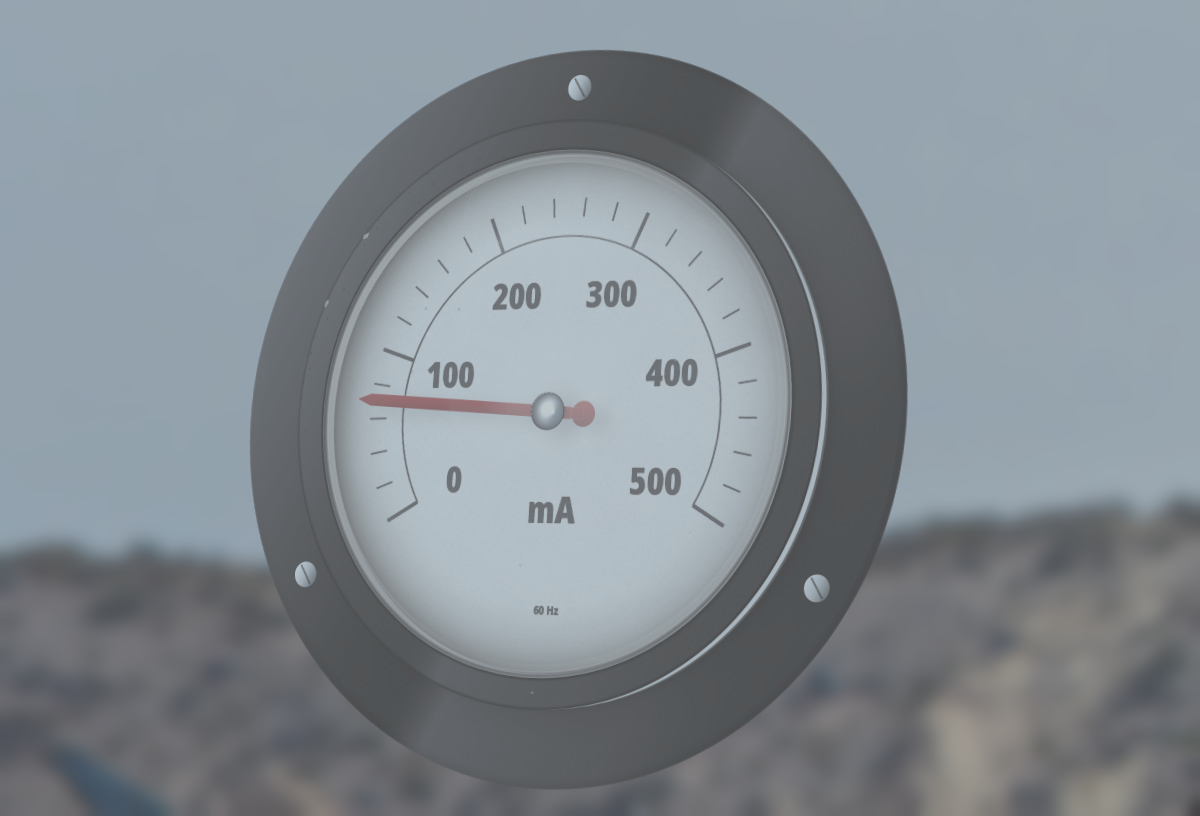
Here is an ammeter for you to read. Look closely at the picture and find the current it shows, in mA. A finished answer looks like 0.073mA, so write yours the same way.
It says 70mA
